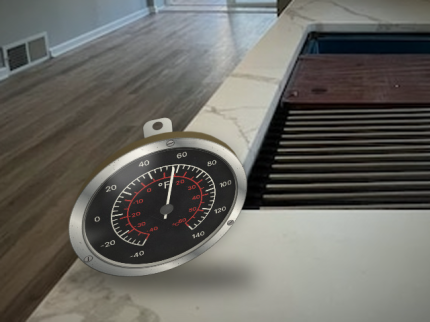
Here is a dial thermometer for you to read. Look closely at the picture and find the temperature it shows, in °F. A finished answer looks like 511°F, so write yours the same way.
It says 56°F
